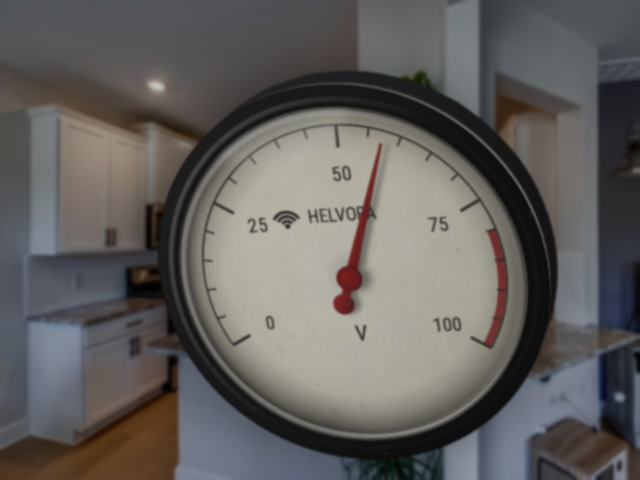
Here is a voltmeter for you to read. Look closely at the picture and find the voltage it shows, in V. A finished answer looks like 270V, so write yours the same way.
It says 57.5V
